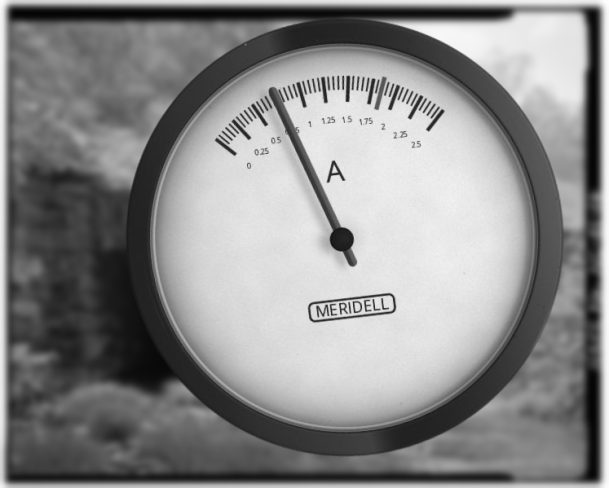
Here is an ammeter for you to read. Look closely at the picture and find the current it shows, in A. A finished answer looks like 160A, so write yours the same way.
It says 0.75A
